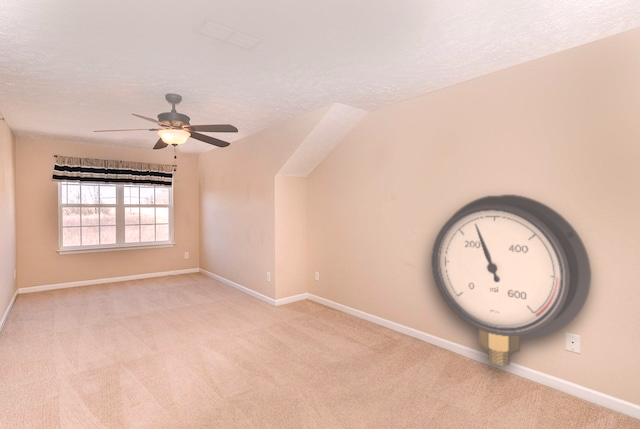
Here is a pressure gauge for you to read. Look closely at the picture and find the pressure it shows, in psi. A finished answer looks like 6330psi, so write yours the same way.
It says 250psi
